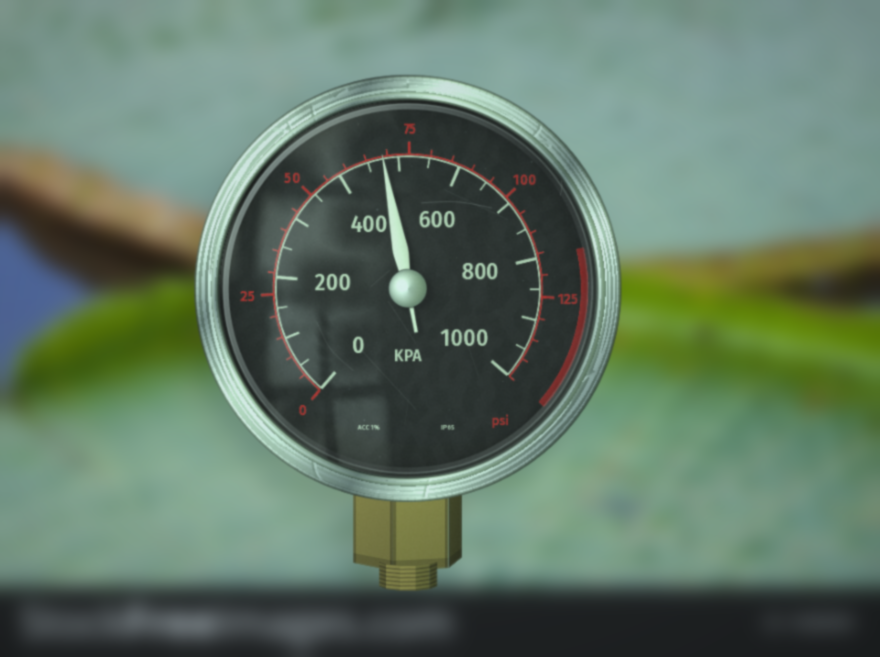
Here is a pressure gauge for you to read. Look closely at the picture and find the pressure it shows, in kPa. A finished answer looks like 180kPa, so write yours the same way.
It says 475kPa
